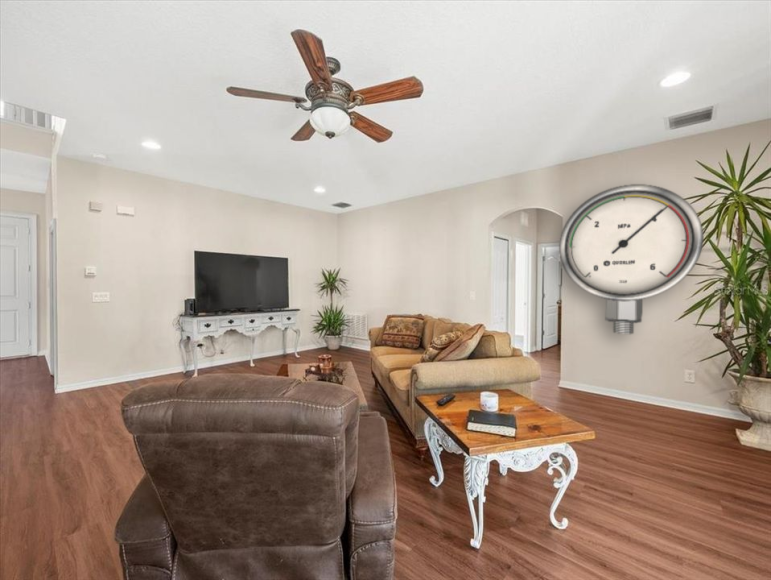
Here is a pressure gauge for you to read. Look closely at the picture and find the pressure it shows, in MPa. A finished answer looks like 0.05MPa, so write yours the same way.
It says 4MPa
